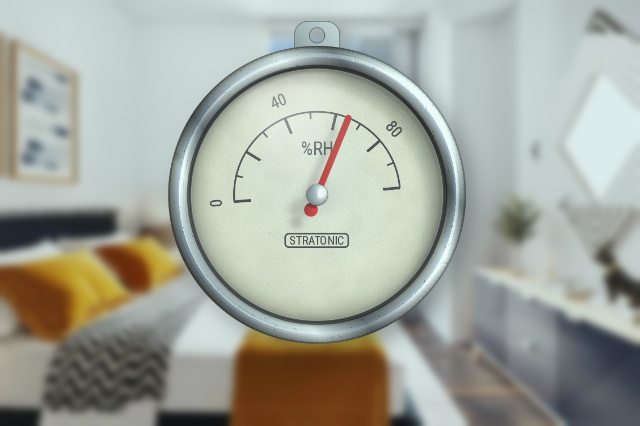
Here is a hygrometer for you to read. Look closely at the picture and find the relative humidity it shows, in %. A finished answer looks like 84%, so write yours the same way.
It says 65%
